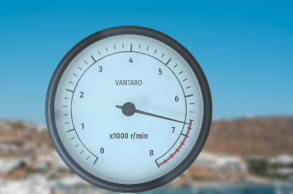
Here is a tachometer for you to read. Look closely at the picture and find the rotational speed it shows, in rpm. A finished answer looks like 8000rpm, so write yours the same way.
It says 6700rpm
